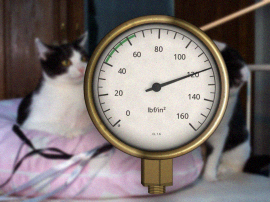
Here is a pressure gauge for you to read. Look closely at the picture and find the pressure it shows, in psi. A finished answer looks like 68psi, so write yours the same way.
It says 120psi
